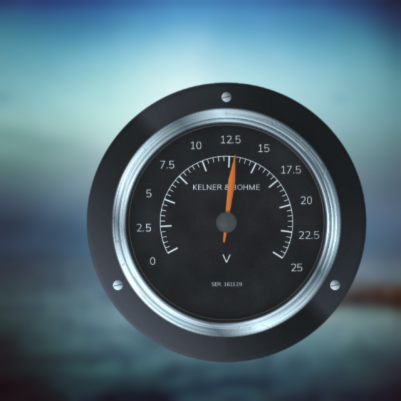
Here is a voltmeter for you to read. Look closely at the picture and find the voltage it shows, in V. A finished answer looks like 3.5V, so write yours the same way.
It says 13V
